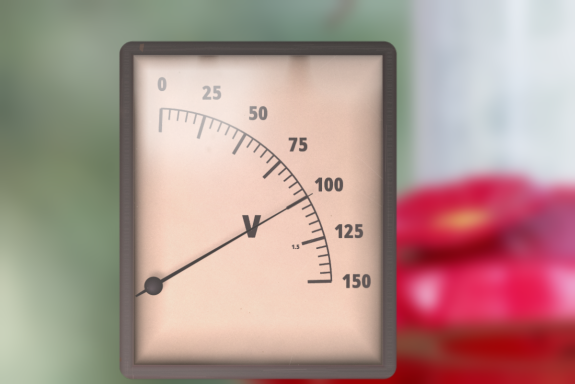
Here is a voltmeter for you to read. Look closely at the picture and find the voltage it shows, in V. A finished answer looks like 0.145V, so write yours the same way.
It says 100V
